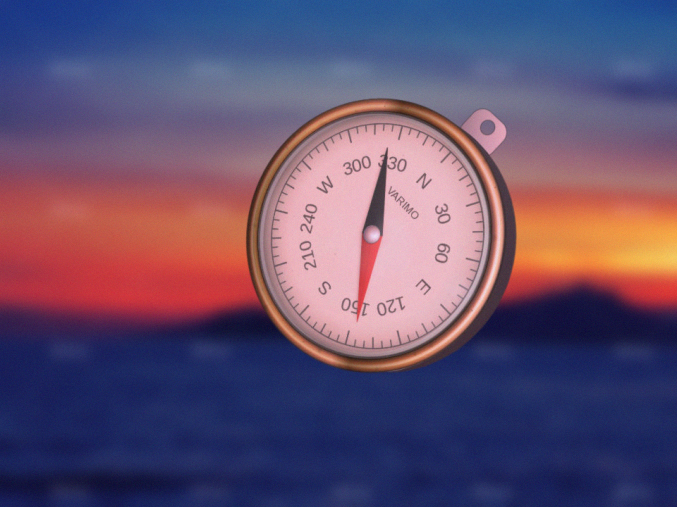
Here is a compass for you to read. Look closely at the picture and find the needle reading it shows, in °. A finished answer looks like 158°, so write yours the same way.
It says 145°
